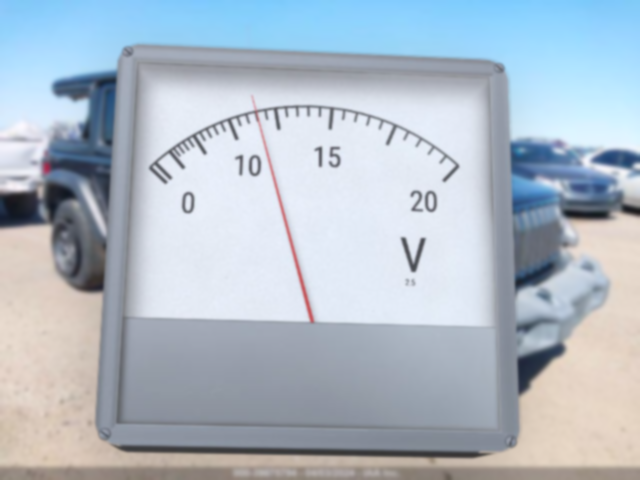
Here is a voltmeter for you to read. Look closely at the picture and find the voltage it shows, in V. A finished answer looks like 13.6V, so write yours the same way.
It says 11.5V
